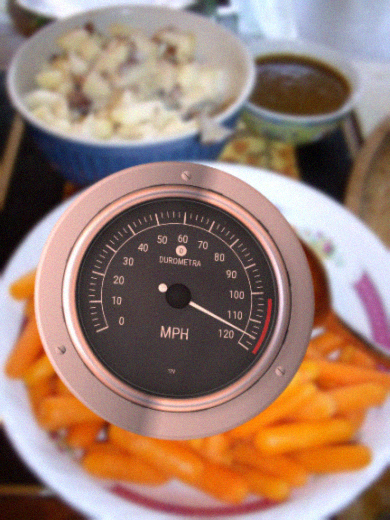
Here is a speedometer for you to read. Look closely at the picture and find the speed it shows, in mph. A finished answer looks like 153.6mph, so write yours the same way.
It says 116mph
